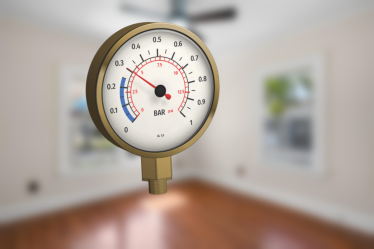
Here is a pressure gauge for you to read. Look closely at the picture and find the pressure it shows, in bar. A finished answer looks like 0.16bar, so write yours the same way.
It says 0.3bar
